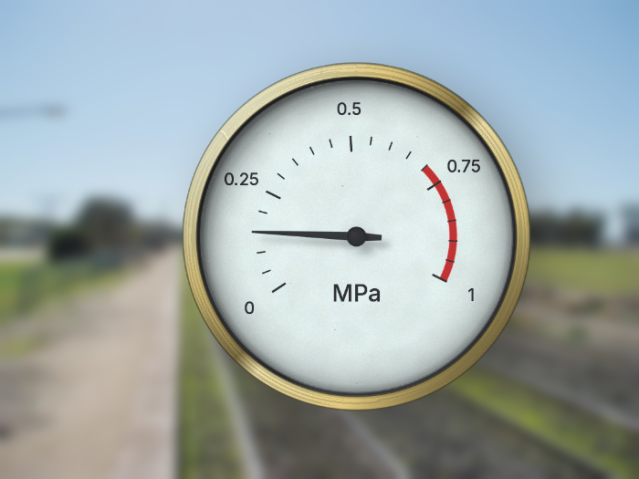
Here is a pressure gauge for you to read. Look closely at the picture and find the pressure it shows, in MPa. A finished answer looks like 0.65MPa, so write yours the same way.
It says 0.15MPa
